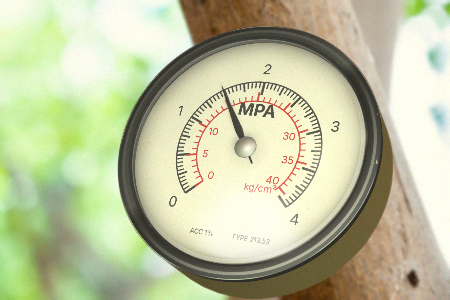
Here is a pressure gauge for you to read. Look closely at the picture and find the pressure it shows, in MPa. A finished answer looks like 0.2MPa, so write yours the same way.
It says 1.5MPa
